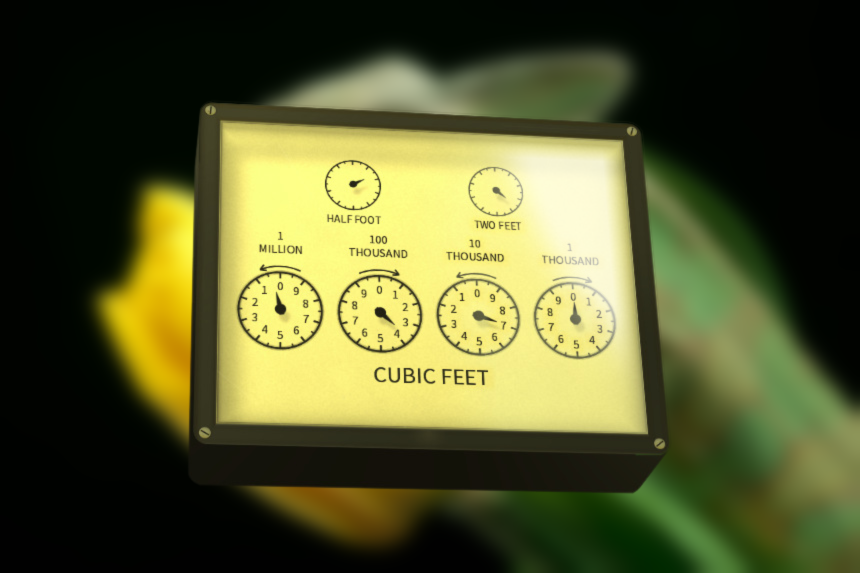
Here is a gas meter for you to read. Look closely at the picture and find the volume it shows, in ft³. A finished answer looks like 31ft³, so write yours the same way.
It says 37000ft³
